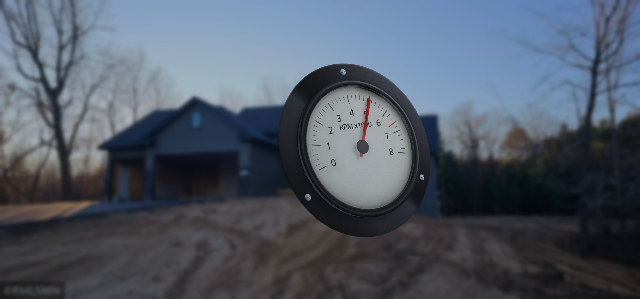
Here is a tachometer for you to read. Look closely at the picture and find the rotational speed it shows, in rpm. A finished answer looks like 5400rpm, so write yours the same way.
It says 5000rpm
